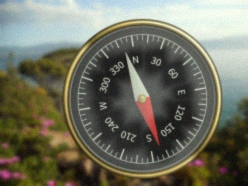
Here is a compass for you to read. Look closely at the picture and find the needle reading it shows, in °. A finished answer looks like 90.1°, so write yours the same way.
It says 170°
